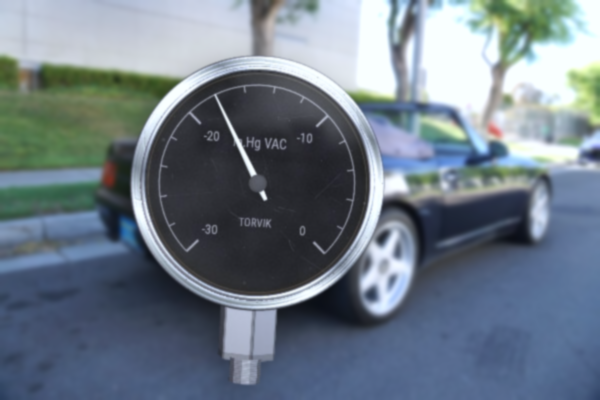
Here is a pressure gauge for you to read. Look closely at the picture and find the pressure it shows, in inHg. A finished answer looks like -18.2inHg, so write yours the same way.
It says -18inHg
